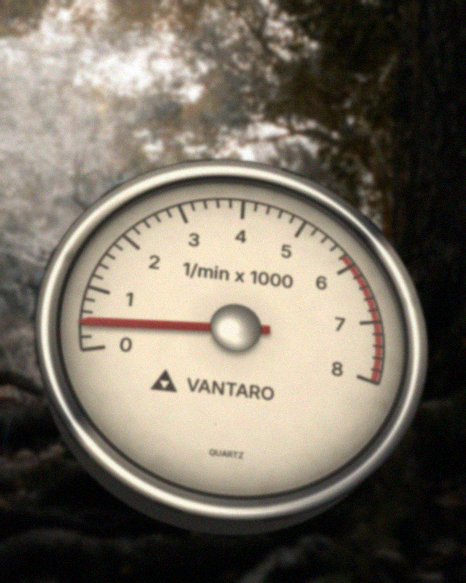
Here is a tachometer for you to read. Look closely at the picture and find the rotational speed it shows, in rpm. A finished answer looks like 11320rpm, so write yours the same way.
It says 400rpm
